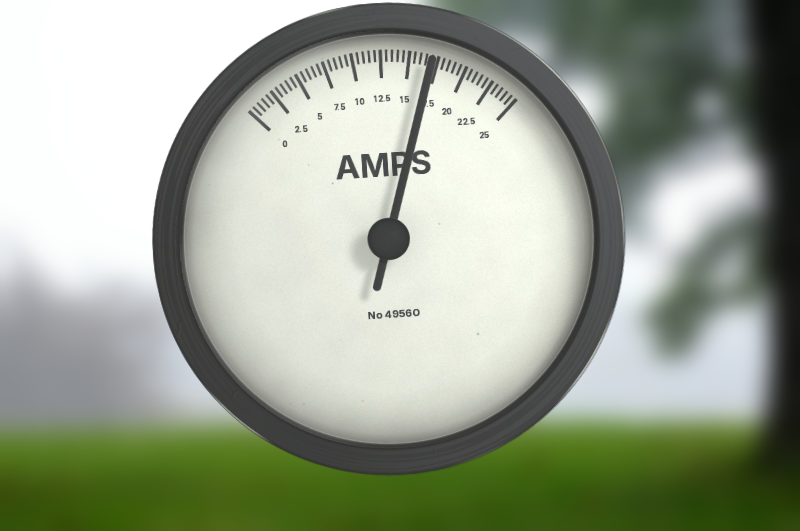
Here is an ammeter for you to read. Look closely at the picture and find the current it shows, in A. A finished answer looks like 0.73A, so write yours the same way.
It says 17A
